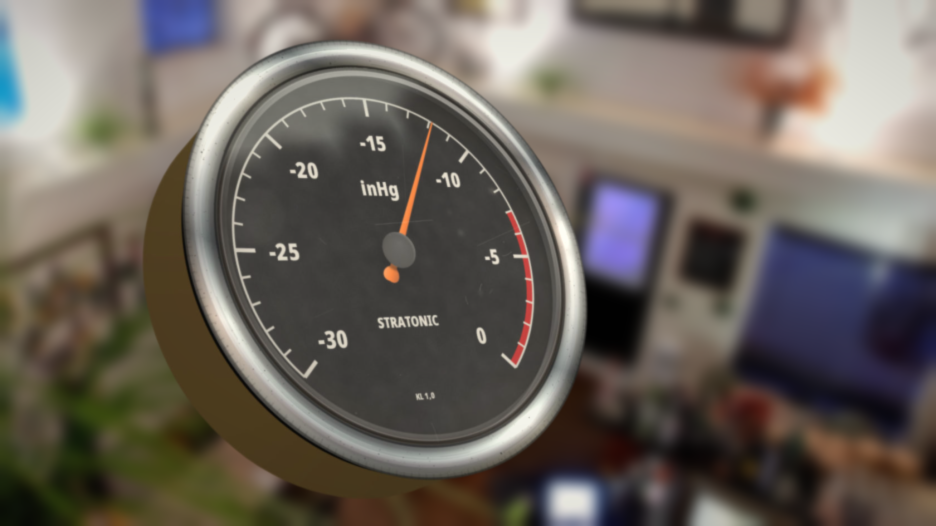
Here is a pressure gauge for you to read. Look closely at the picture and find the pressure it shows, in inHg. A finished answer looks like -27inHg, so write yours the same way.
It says -12inHg
